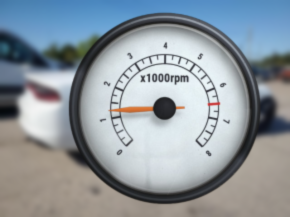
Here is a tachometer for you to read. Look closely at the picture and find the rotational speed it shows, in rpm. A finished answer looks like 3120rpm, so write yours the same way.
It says 1250rpm
